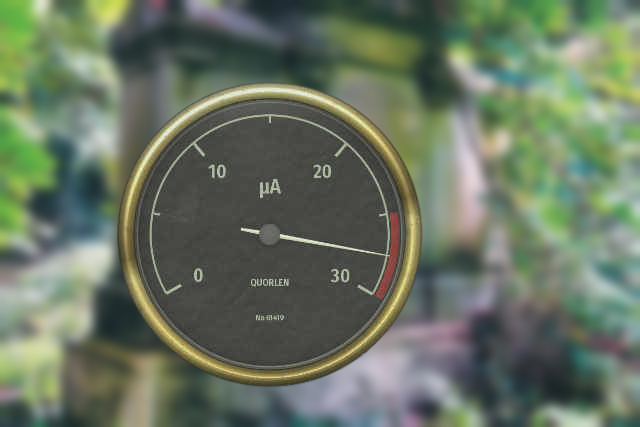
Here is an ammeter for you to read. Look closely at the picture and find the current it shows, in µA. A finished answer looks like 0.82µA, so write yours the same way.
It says 27.5µA
